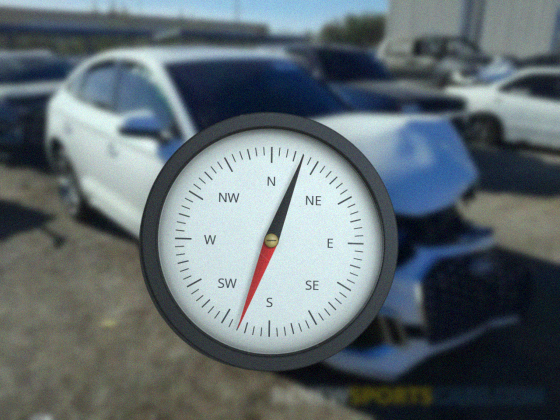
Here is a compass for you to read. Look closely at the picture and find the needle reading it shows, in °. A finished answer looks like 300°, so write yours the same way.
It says 200°
